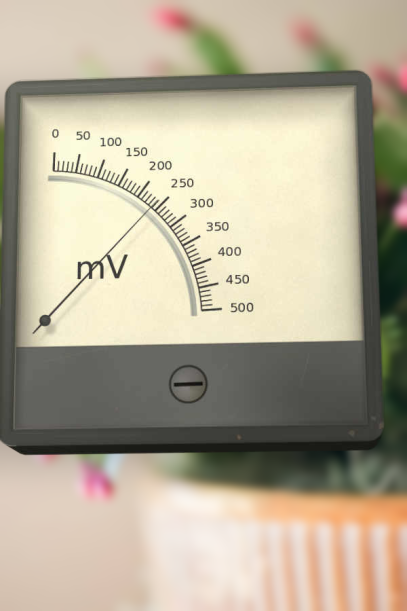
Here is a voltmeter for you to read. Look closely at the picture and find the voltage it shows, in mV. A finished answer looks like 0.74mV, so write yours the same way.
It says 240mV
